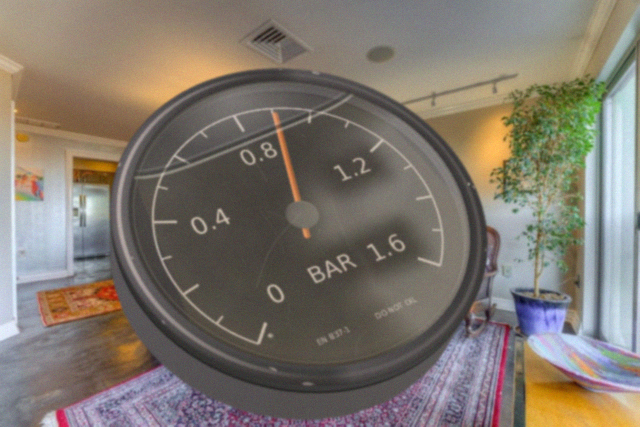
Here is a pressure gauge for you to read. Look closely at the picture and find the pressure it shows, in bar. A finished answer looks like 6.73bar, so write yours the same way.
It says 0.9bar
